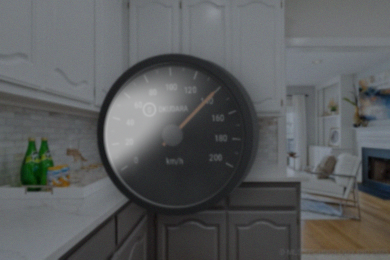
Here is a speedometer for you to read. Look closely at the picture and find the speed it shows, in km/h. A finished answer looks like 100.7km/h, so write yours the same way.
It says 140km/h
